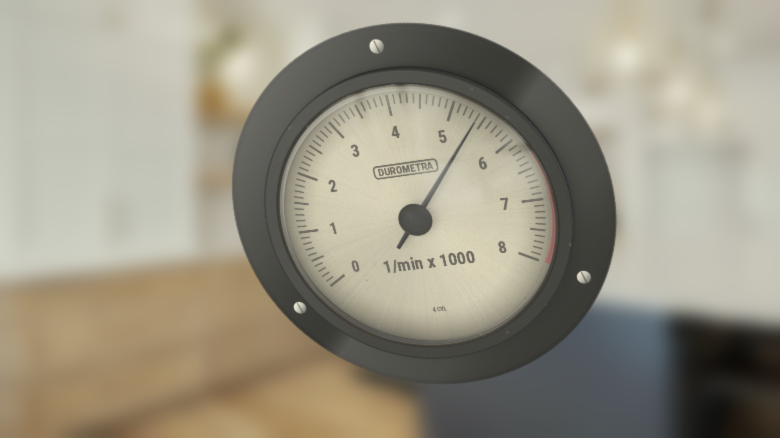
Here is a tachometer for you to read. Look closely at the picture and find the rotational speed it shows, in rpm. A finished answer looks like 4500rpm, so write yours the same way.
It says 5400rpm
